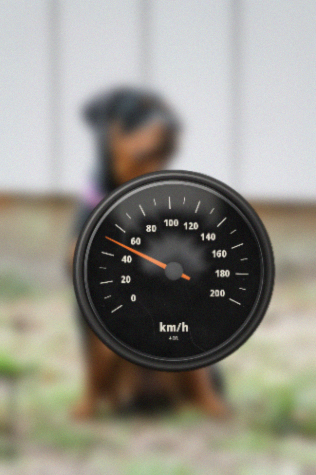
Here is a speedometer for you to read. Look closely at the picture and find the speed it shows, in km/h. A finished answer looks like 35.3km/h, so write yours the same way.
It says 50km/h
